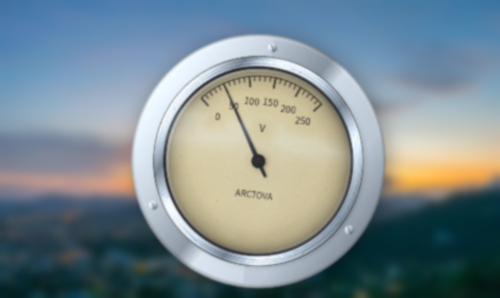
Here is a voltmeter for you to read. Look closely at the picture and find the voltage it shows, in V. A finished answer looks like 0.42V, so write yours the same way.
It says 50V
